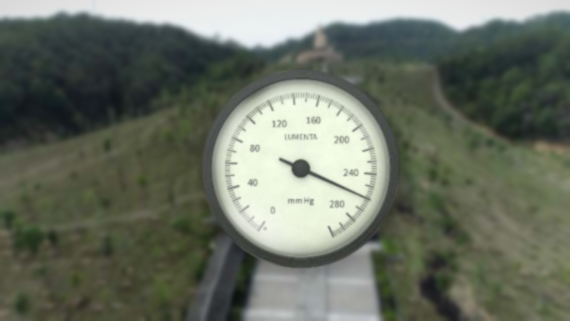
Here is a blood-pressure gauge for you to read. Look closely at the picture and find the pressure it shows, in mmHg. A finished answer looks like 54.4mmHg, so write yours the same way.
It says 260mmHg
